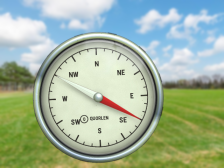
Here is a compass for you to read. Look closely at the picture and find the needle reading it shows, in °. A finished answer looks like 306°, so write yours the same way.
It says 120°
